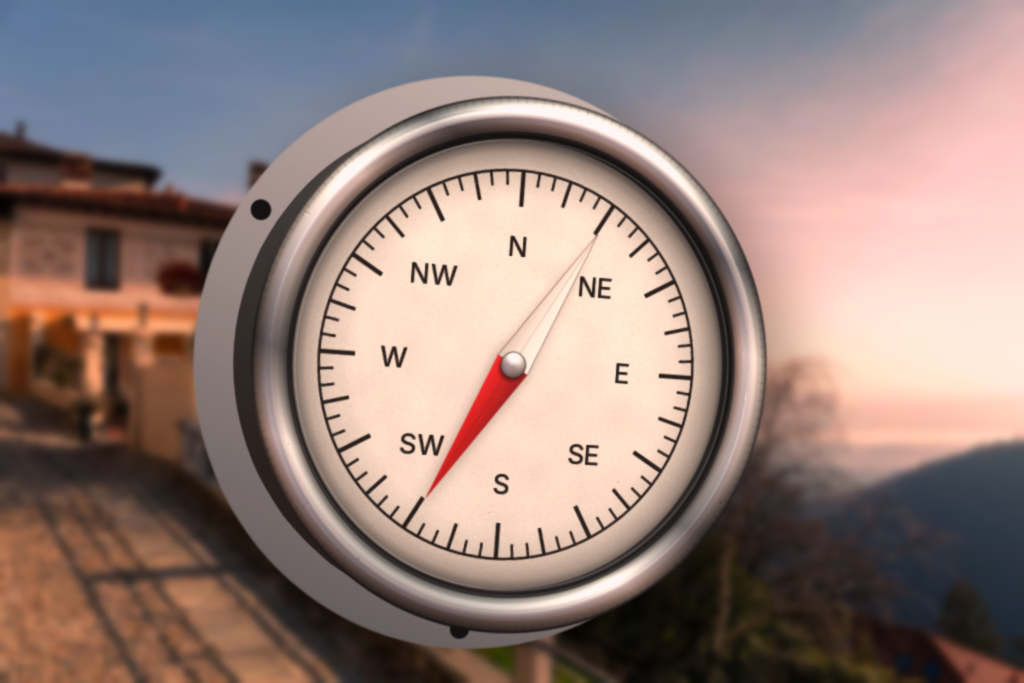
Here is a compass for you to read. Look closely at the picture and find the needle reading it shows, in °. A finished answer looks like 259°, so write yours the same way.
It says 210°
